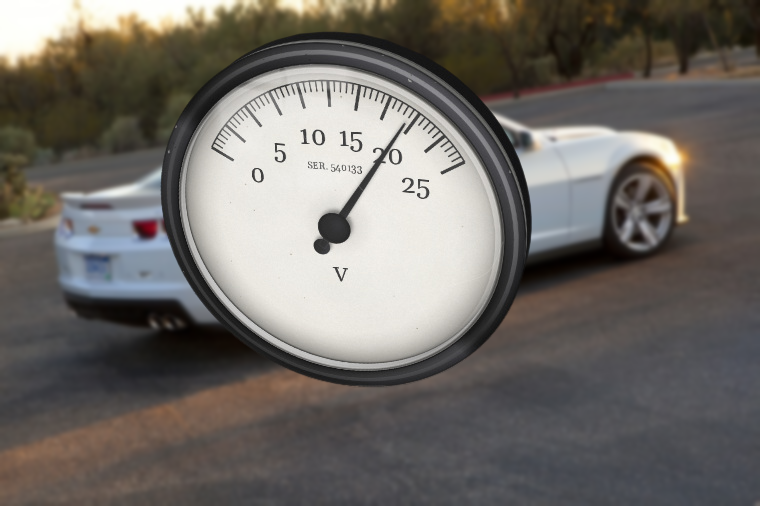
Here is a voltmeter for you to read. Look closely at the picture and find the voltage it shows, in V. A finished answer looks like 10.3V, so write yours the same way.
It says 19.5V
